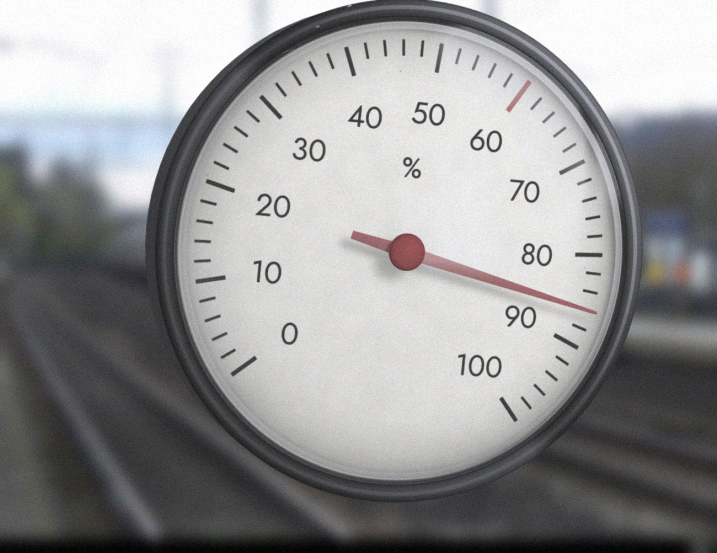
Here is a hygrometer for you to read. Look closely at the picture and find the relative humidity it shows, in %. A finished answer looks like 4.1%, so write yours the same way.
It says 86%
